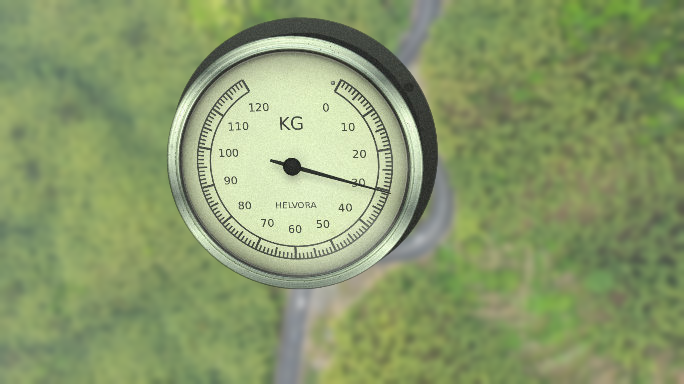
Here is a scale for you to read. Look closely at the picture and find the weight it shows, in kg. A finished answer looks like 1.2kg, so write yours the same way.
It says 30kg
